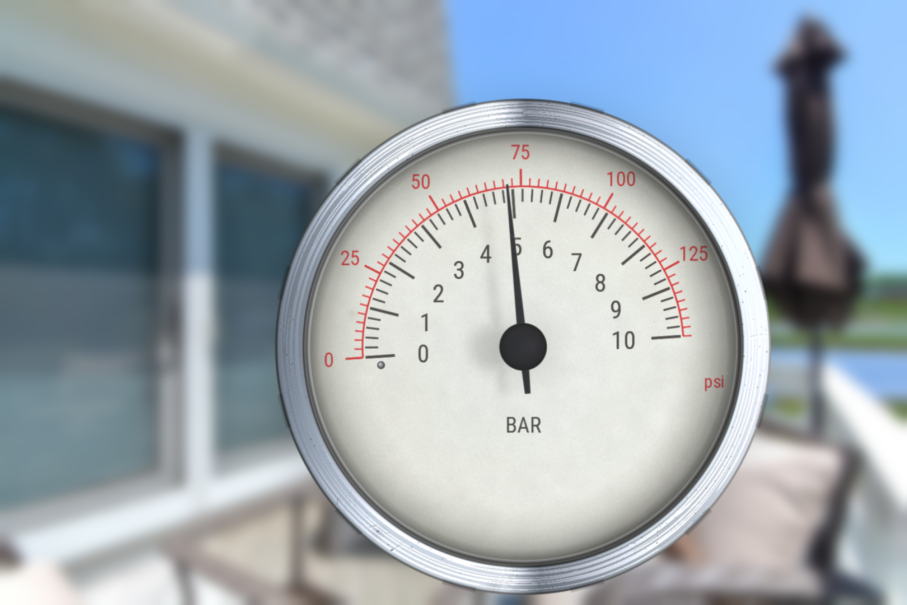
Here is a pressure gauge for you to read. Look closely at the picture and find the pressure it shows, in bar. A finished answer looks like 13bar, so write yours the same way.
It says 4.9bar
